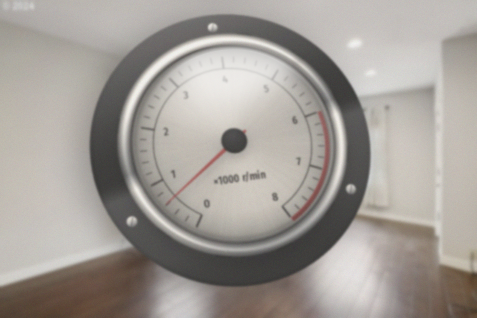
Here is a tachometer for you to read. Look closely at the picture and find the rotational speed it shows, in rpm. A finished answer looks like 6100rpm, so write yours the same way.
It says 600rpm
